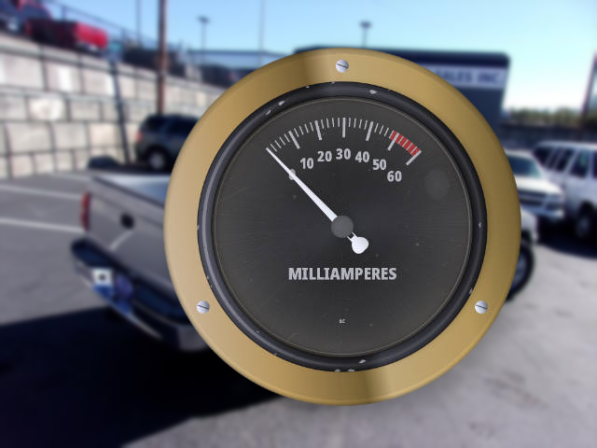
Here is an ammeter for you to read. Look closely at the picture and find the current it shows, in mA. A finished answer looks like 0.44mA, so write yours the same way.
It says 0mA
